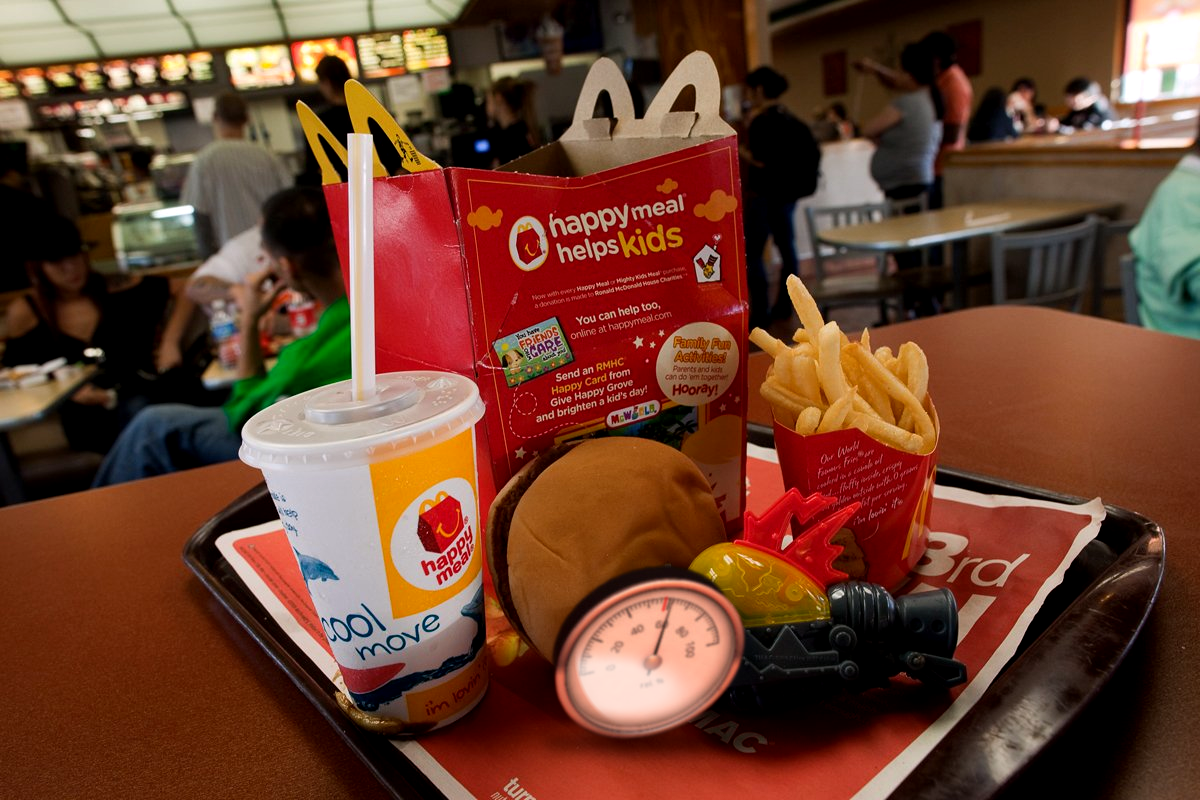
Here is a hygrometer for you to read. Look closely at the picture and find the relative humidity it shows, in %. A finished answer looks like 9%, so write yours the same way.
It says 60%
